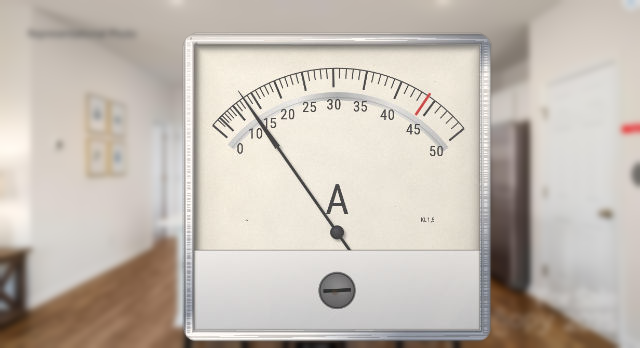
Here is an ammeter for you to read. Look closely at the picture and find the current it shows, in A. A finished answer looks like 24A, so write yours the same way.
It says 13A
